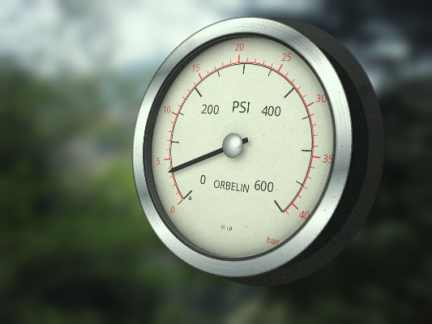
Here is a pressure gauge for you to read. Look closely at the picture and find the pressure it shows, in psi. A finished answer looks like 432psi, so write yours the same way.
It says 50psi
